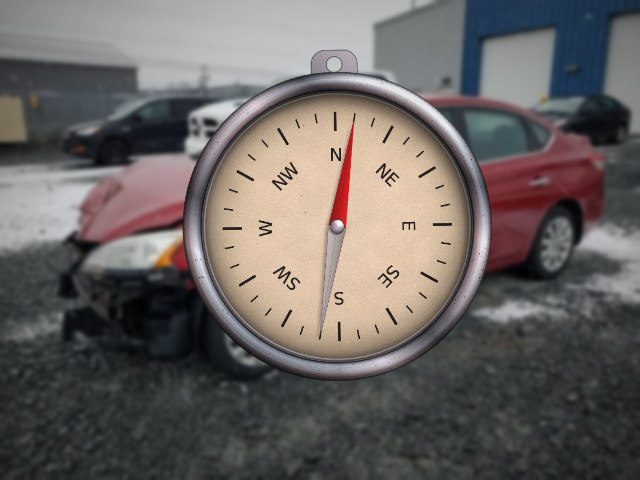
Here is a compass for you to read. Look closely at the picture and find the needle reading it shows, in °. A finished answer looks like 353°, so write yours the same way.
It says 10°
